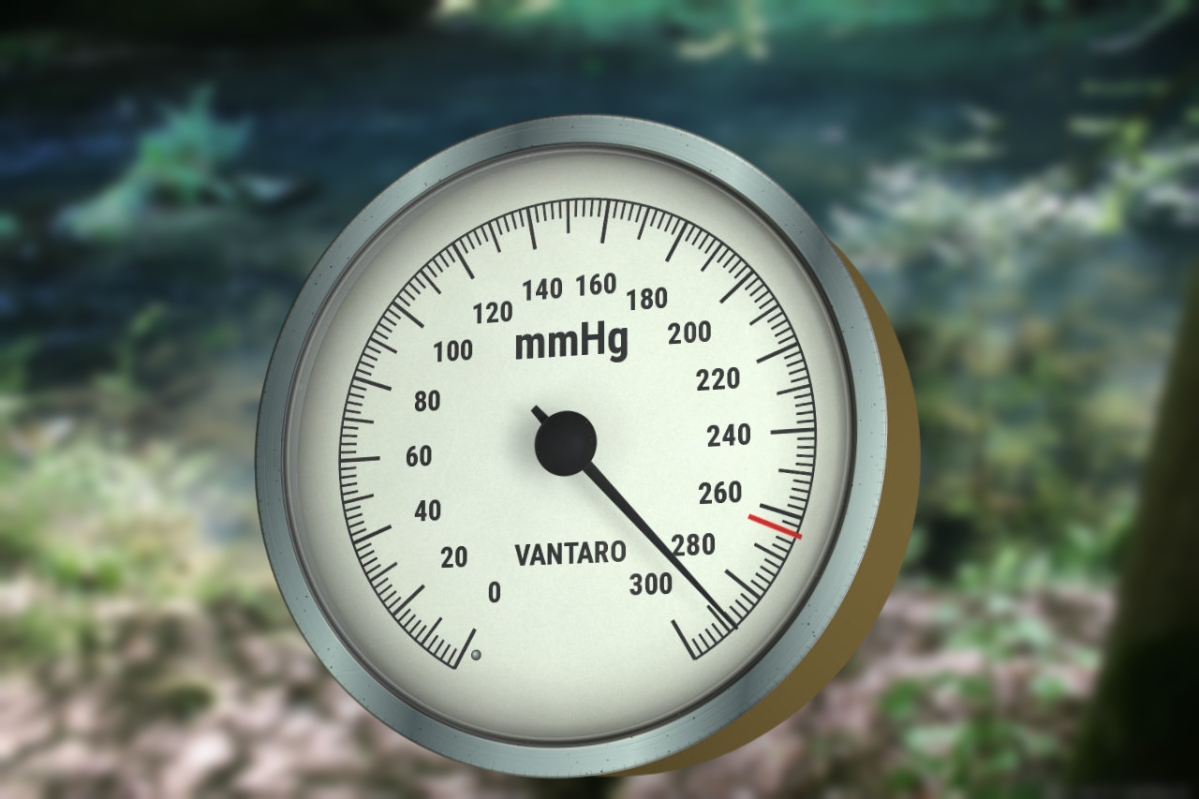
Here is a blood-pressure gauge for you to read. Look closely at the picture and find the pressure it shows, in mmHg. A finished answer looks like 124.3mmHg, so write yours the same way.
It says 288mmHg
